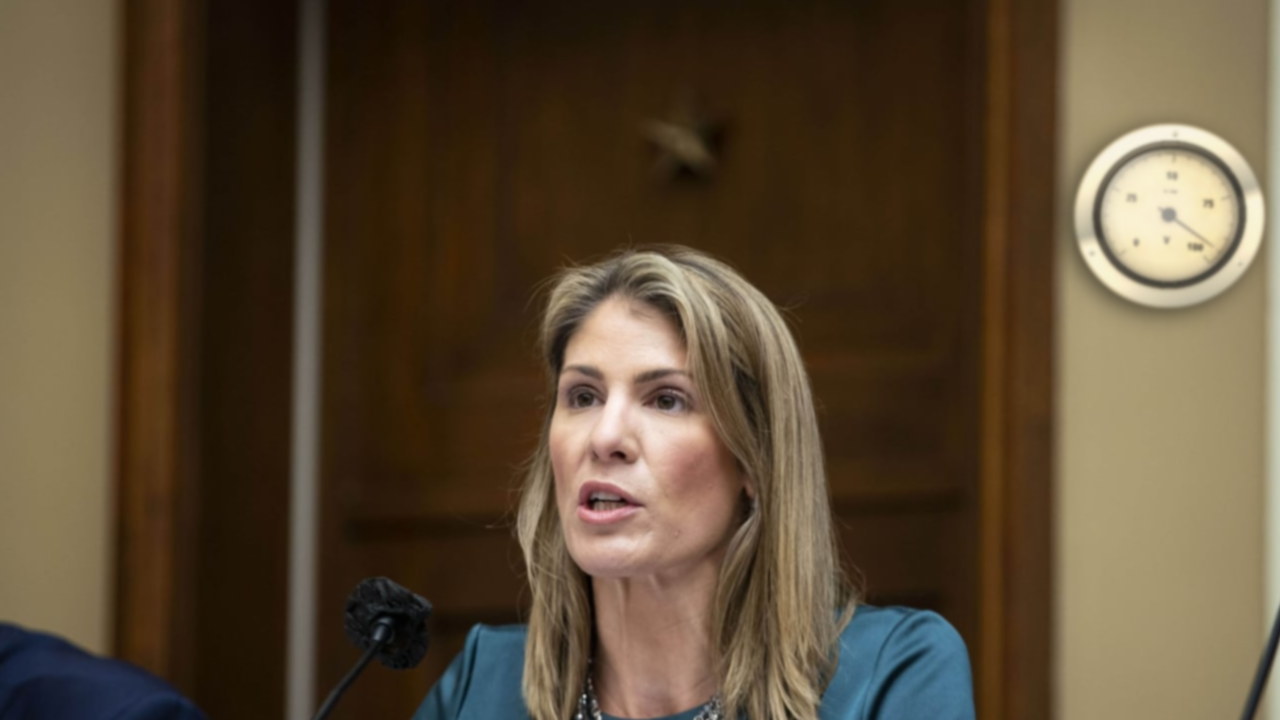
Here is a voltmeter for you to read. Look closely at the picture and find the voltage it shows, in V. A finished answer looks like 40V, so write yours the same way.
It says 95V
